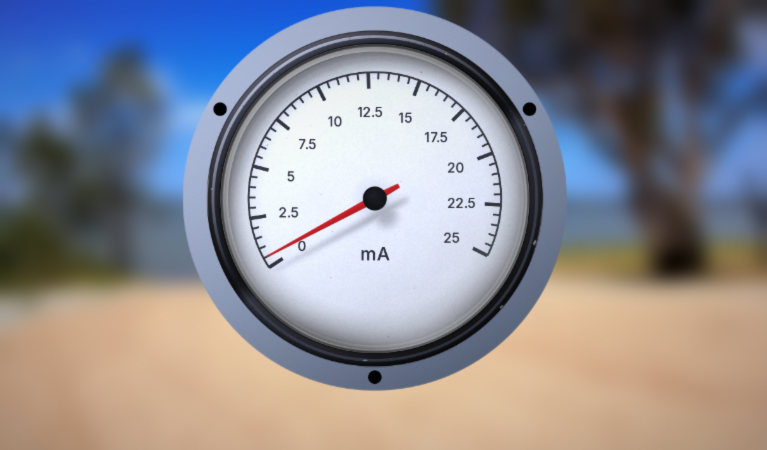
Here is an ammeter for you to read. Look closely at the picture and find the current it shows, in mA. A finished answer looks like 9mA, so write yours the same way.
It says 0.5mA
